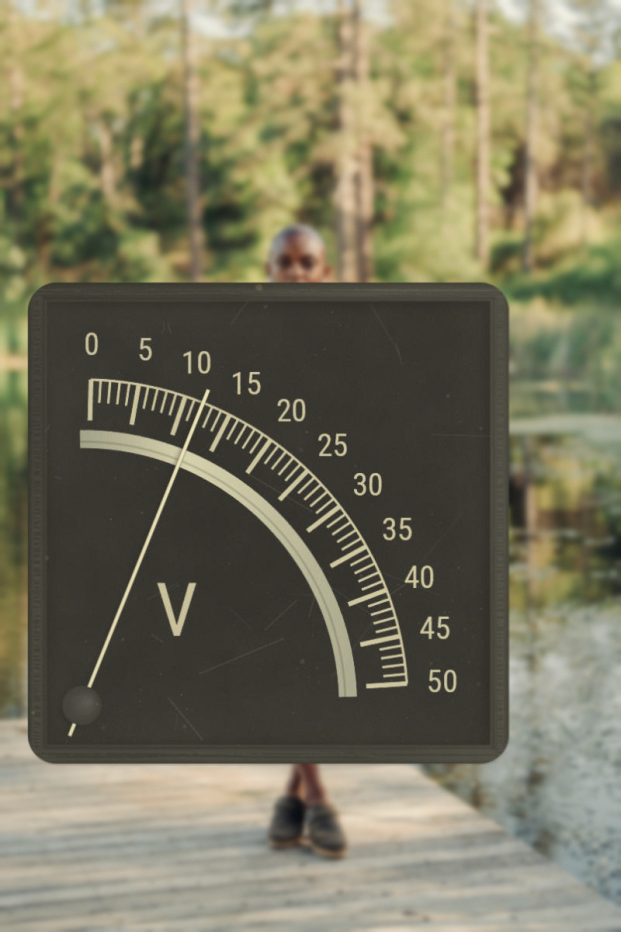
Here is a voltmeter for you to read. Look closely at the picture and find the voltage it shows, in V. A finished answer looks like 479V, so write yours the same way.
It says 12V
